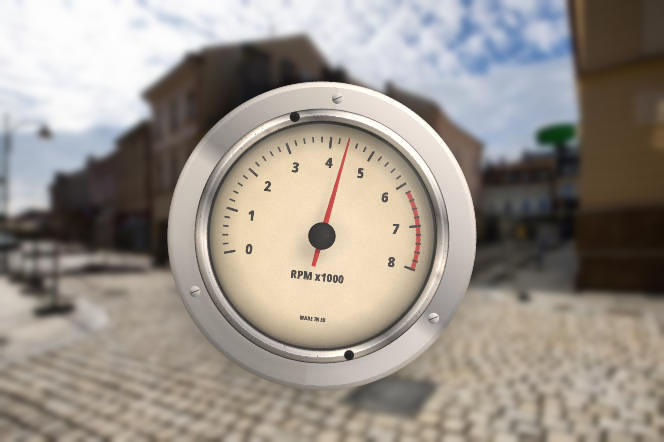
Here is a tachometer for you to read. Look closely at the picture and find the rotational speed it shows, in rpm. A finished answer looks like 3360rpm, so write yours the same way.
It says 4400rpm
